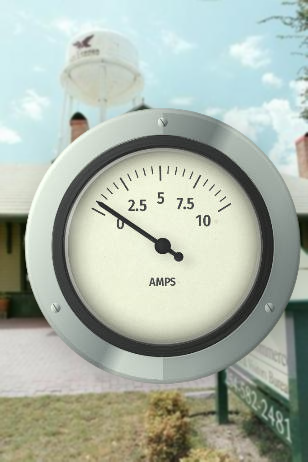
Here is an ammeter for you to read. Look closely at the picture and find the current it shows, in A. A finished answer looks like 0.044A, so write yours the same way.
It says 0.5A
